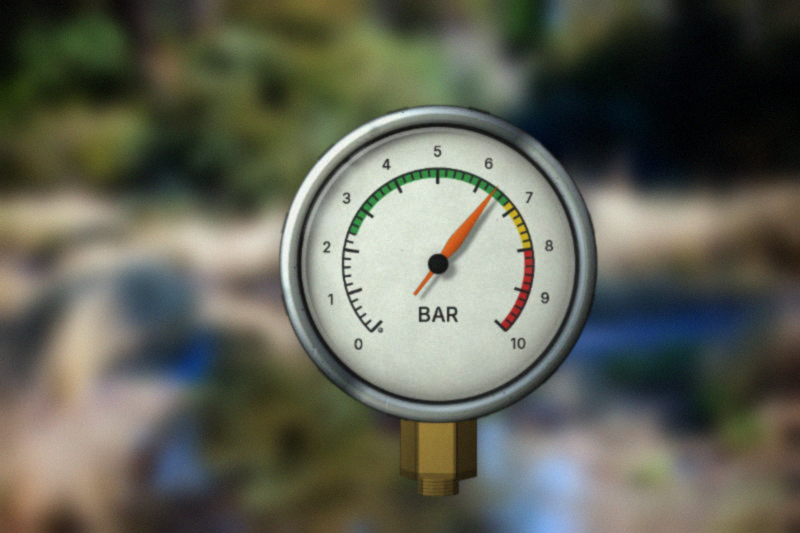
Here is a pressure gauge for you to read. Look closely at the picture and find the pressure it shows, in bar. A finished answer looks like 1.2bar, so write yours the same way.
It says 6.4bar
